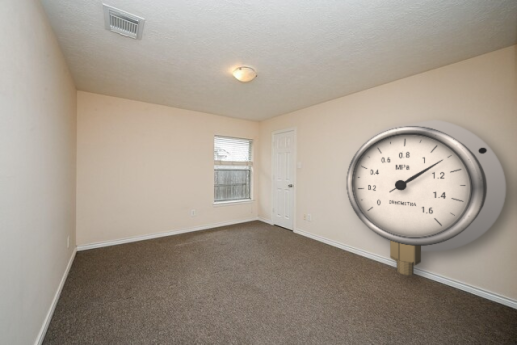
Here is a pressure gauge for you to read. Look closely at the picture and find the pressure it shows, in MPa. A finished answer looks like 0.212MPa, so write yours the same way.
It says 1.1MPa
